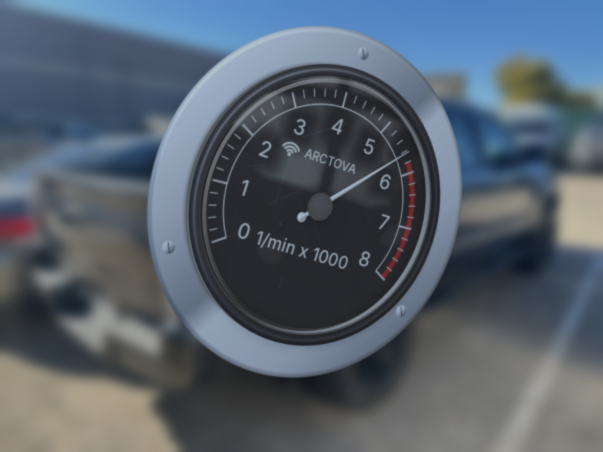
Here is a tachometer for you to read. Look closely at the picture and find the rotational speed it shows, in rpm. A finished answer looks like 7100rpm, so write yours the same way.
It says 5600rpm
